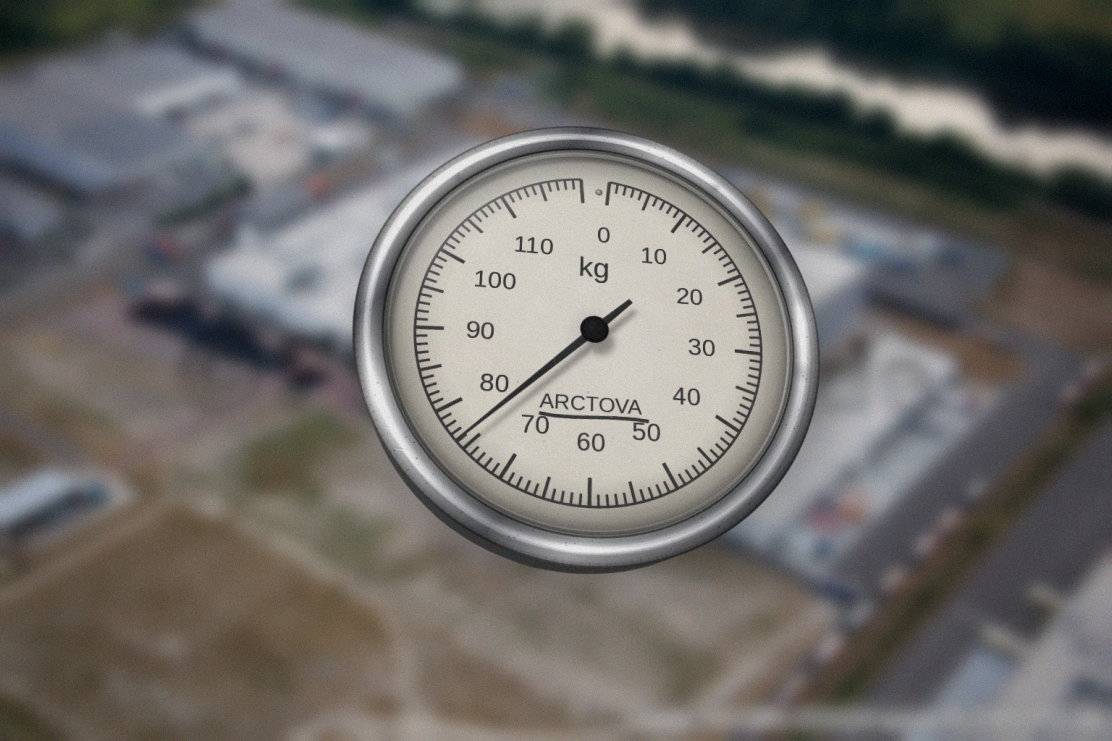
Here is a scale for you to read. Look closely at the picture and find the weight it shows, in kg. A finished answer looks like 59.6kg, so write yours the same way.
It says 76kg
